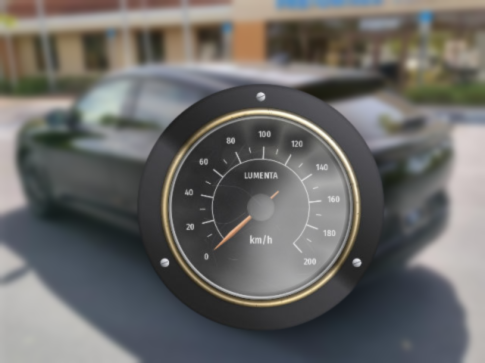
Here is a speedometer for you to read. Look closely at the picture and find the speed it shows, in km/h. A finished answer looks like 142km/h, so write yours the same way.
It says 0km/h
